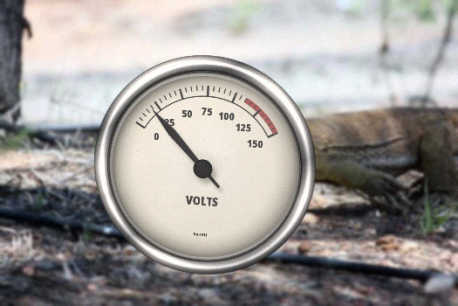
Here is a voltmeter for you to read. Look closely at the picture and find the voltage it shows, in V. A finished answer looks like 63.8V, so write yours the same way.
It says 20V
